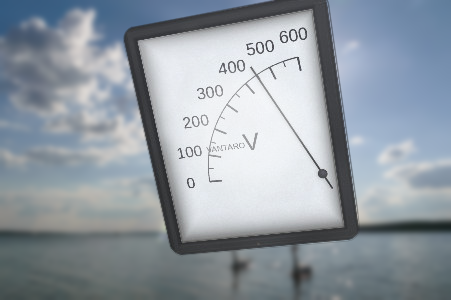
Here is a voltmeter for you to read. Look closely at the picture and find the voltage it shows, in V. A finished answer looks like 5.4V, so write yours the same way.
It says 450V
